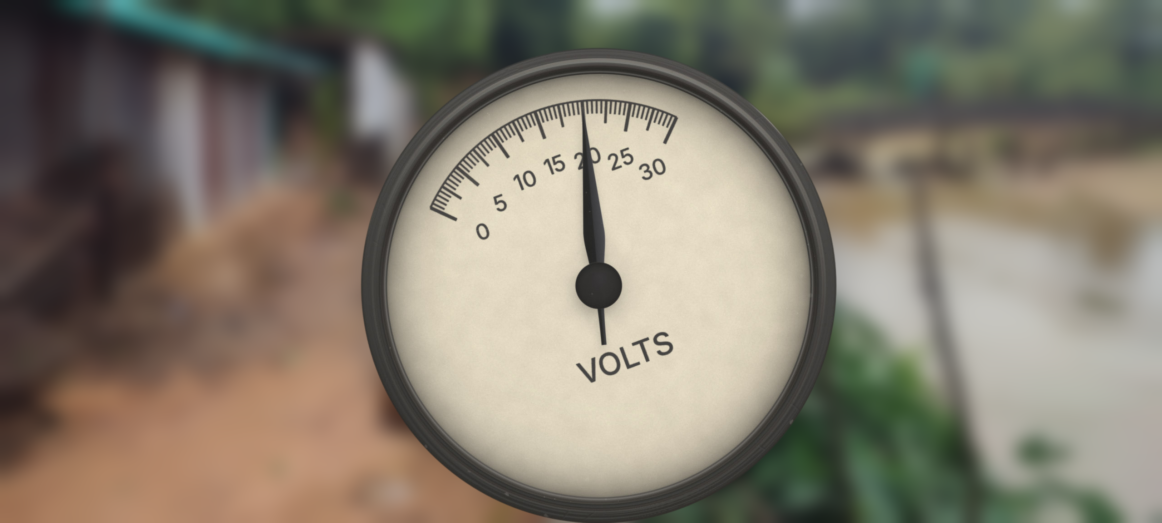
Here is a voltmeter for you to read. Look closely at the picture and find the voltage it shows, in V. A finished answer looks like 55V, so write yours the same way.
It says 20V
